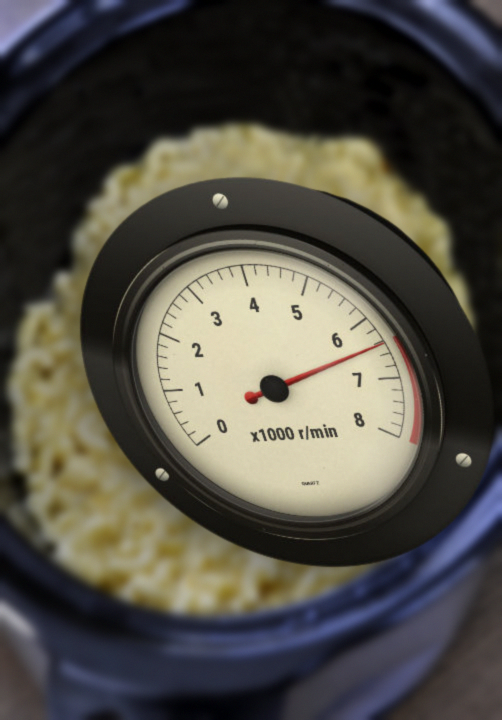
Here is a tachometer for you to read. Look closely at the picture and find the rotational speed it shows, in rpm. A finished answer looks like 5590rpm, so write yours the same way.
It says 6400rpm
